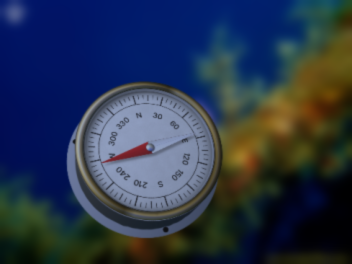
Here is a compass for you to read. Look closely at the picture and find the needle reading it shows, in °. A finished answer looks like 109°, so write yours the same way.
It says 265°
